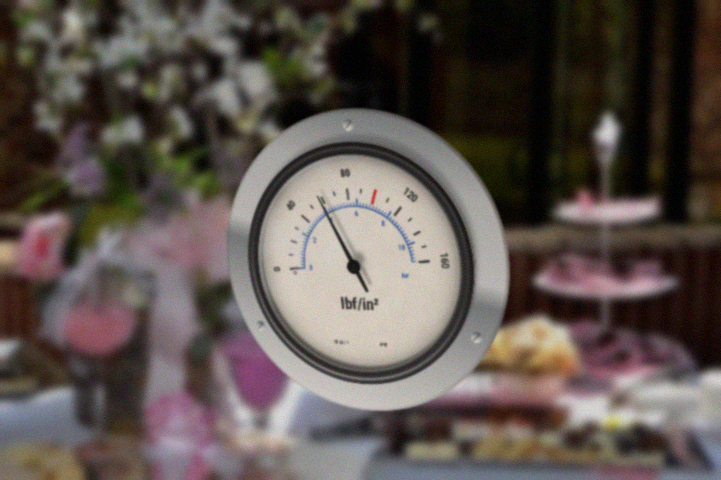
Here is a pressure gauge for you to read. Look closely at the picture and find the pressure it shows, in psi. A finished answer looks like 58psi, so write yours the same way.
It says 60psi
